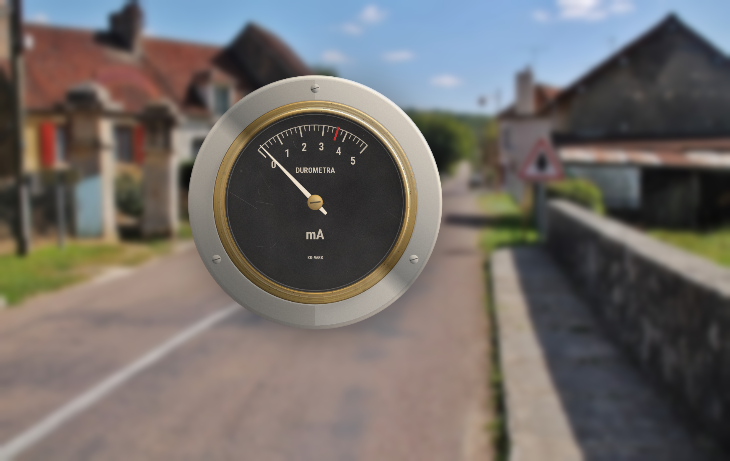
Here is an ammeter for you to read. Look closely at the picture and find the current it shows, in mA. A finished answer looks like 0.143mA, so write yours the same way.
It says 0.2mA
